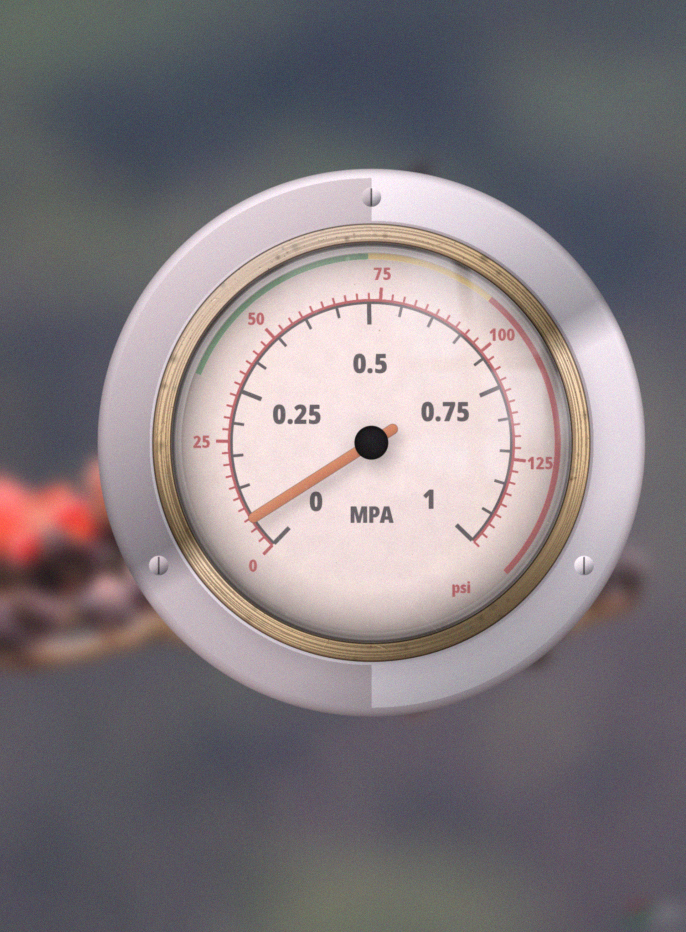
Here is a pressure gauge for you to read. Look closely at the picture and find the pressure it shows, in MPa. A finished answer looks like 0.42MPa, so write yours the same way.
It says 0.05MPa
